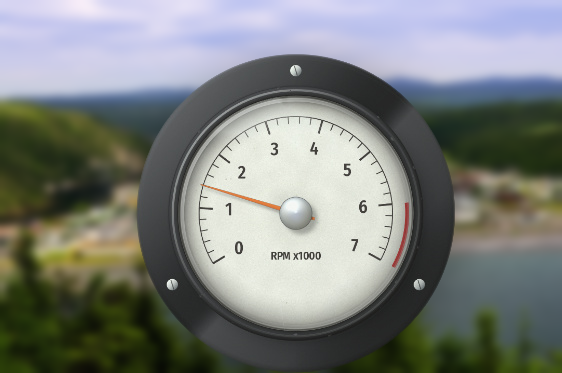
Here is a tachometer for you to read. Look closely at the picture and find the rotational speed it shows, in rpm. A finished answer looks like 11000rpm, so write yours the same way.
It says 1400rpm
